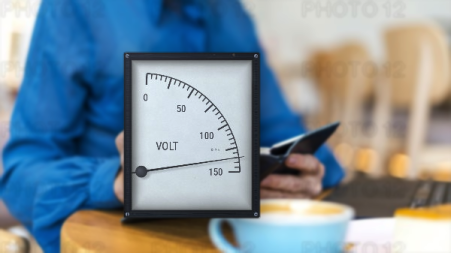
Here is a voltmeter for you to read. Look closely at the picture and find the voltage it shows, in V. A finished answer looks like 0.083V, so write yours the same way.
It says 135V
